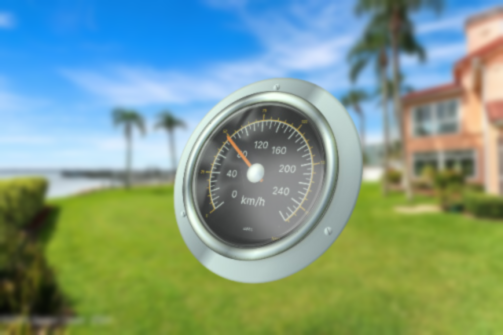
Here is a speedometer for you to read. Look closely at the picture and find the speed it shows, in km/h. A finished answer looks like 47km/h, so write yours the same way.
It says 80km/h
